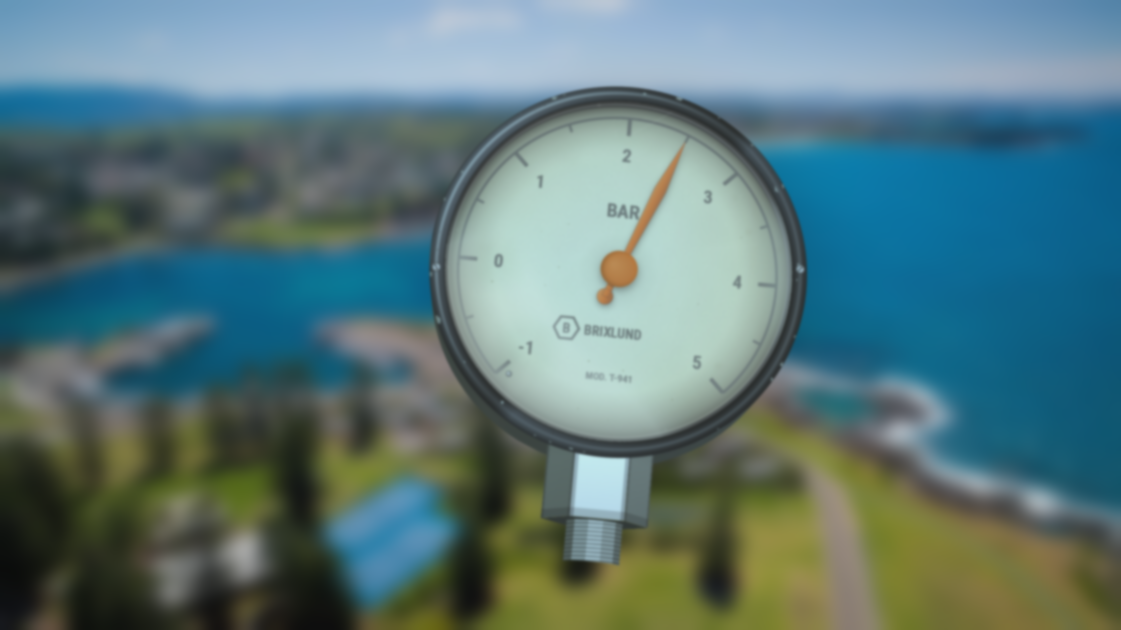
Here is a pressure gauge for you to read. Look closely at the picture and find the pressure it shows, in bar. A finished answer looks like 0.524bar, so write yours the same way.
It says 2.5bar
